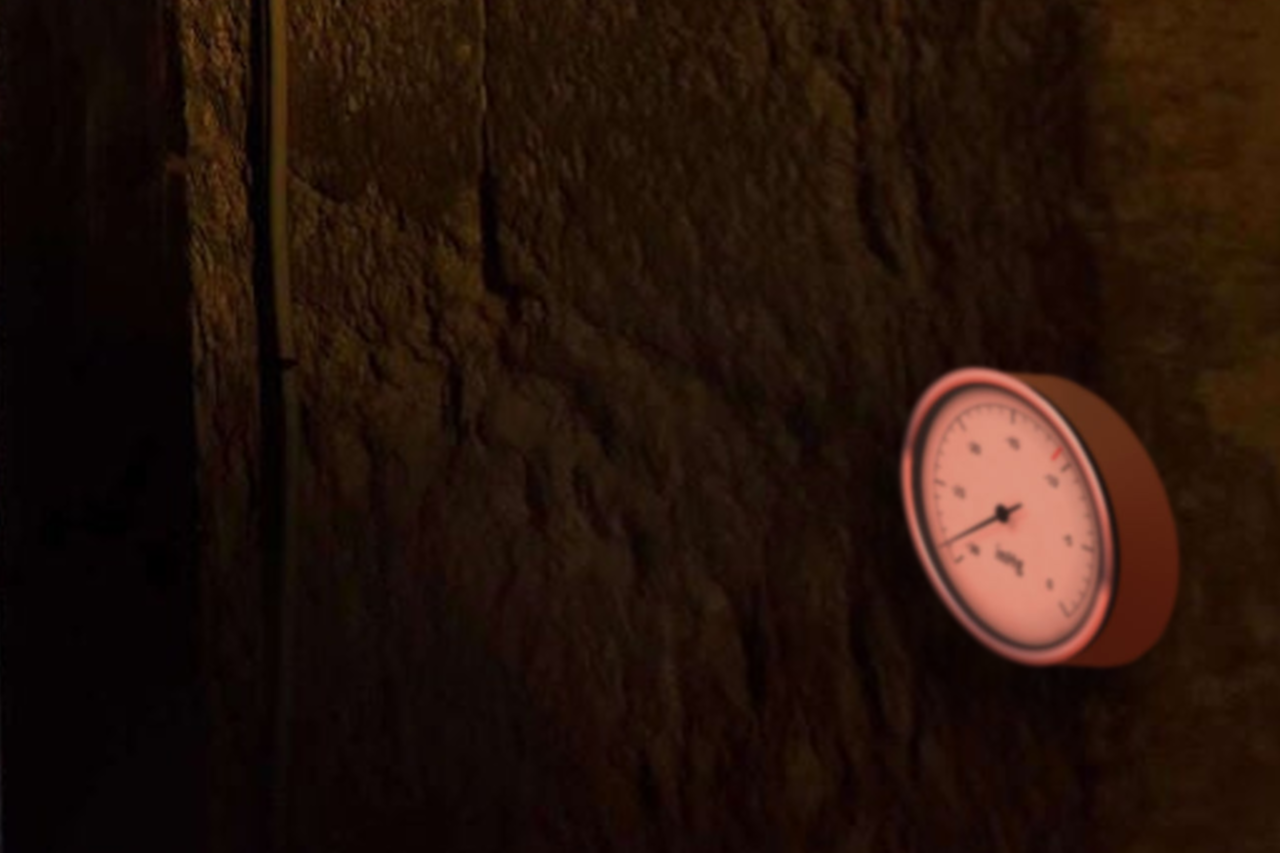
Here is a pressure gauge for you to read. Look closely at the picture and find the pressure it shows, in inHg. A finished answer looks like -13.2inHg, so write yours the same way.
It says -29inHg
